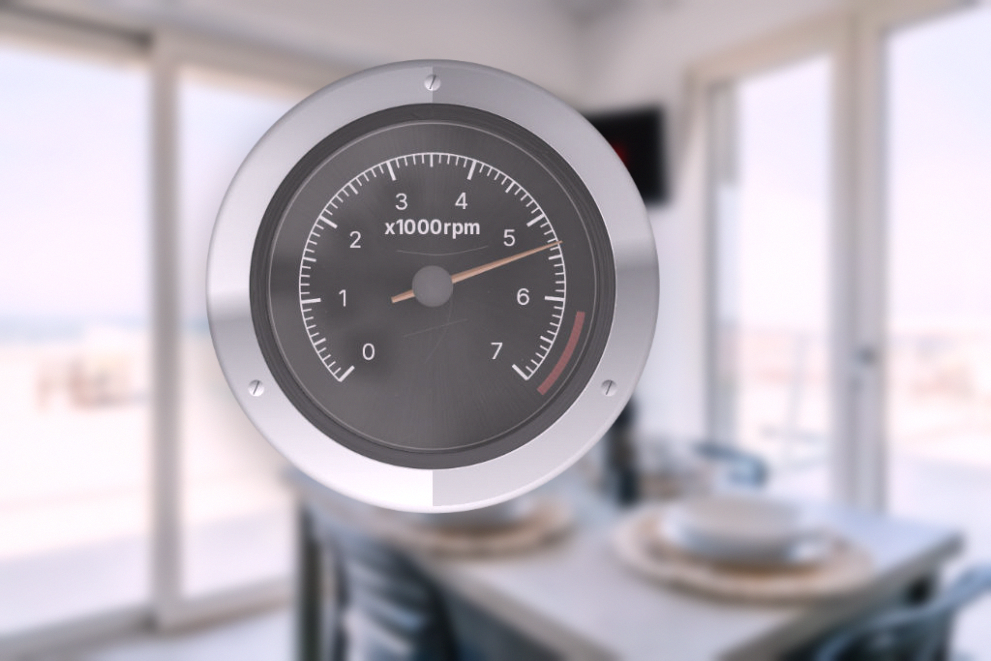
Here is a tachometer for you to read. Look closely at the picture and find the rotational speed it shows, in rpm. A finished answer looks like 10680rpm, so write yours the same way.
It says 5350rpm
